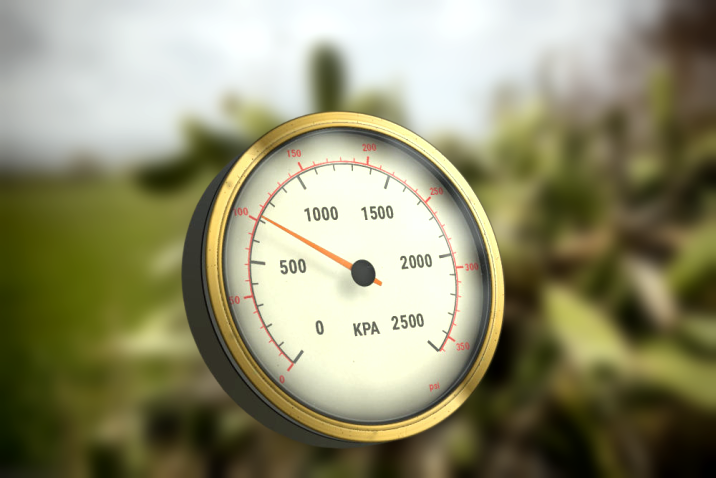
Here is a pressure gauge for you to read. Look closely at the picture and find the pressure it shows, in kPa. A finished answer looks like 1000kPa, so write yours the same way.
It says 700kPa
